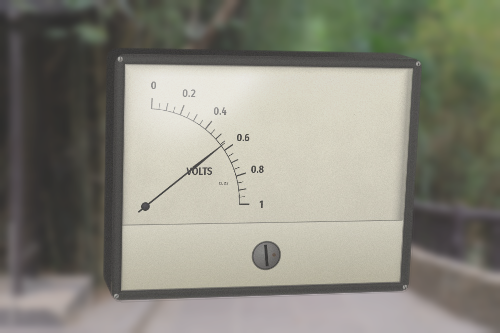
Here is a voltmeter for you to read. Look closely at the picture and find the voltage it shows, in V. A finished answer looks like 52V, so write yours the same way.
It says 0.55V
